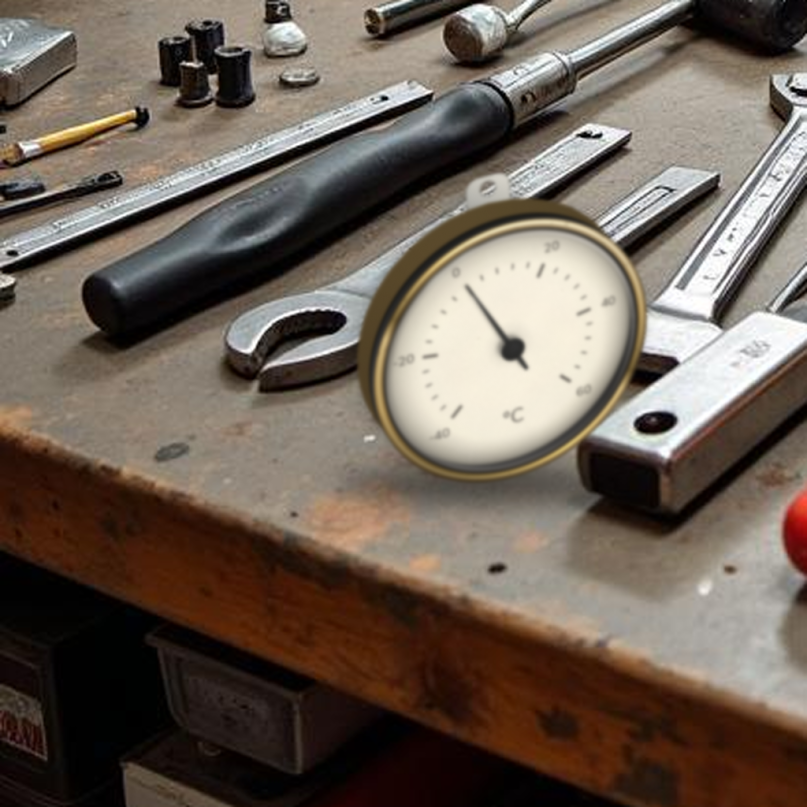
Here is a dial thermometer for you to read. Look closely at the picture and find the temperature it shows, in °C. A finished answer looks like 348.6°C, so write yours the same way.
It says 0°C
